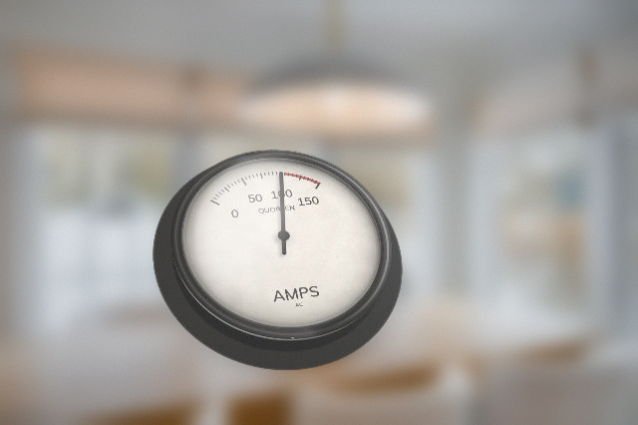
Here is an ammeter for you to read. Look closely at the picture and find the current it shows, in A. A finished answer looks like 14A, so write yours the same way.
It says 100A
